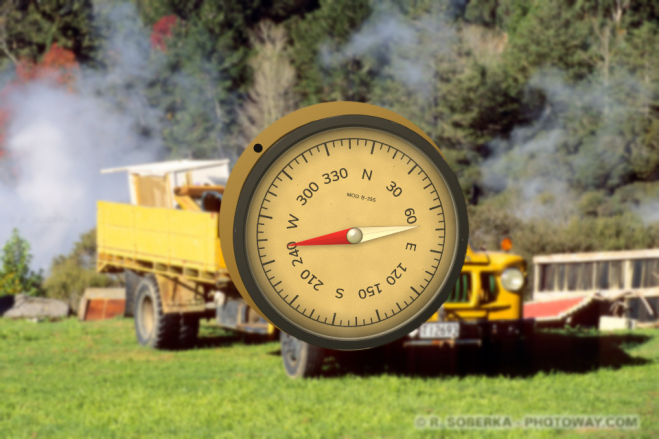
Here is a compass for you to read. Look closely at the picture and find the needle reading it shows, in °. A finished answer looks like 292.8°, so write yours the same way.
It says 250°
